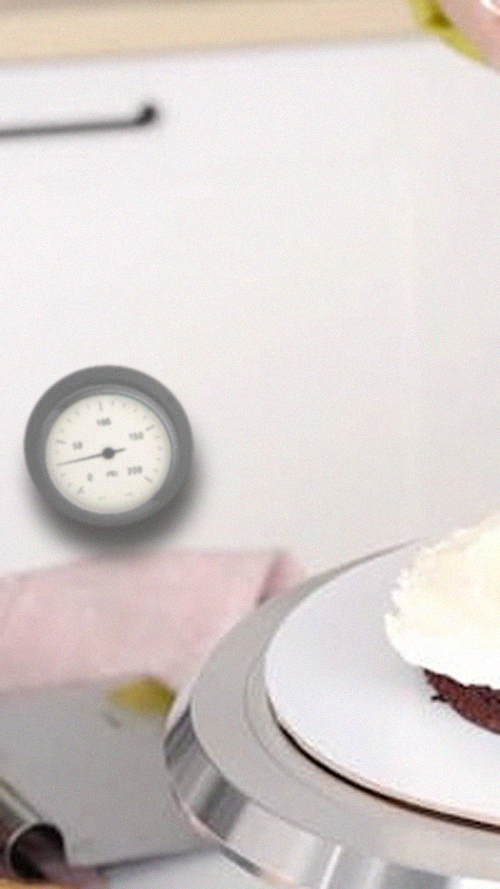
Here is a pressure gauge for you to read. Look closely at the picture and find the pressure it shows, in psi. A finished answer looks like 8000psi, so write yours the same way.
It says 30psi
